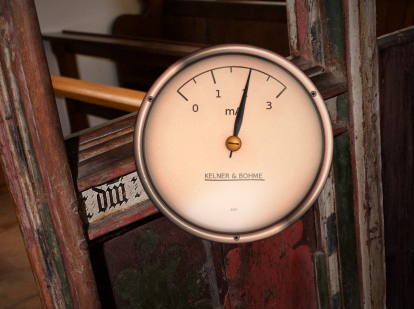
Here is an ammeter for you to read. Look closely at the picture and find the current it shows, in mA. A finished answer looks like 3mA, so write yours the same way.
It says 2mA
